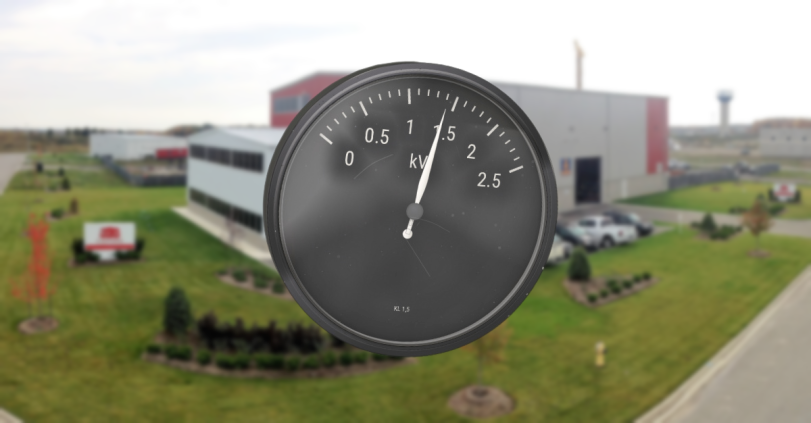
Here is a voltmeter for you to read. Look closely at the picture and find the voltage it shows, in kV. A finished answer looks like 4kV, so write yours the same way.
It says 1.4kV
